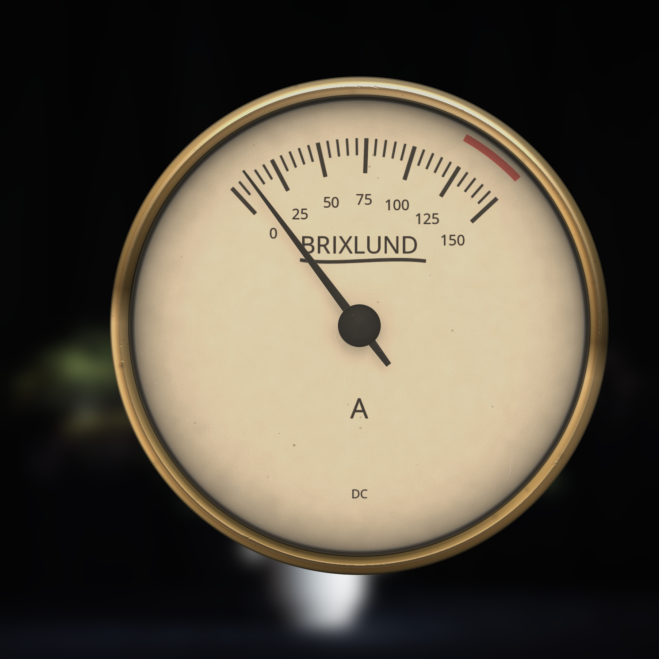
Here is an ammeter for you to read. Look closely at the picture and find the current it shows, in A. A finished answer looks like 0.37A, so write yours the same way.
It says 10A
